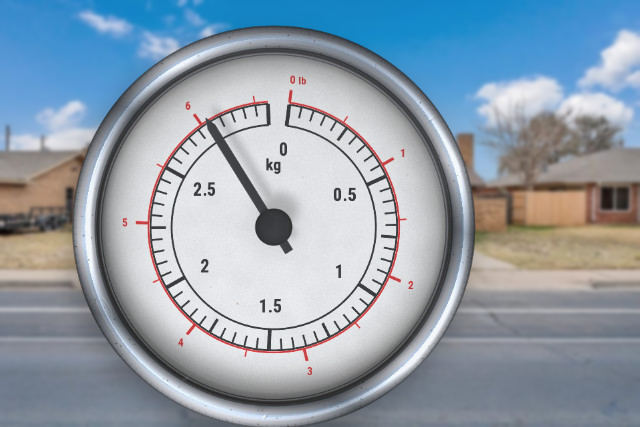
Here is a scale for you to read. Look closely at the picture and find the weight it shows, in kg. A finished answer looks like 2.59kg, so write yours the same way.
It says 2.75kg
